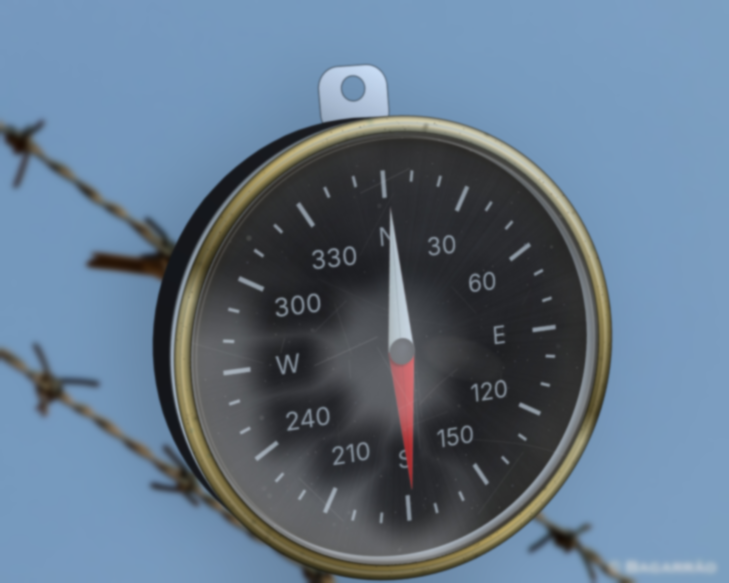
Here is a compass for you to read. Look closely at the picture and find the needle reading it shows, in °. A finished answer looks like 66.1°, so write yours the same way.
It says 180°
